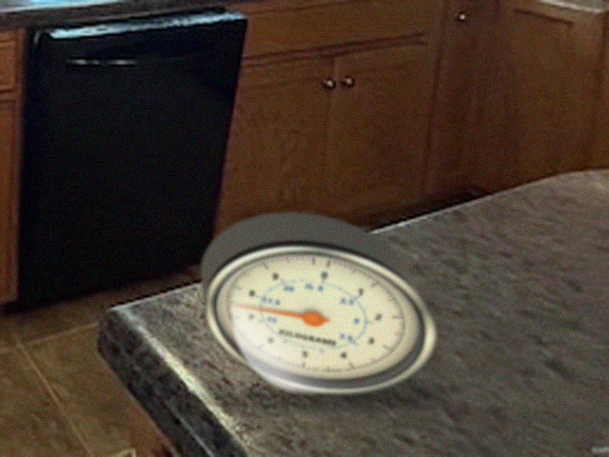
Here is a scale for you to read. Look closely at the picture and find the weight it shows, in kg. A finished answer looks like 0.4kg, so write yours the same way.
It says 7.5kg
